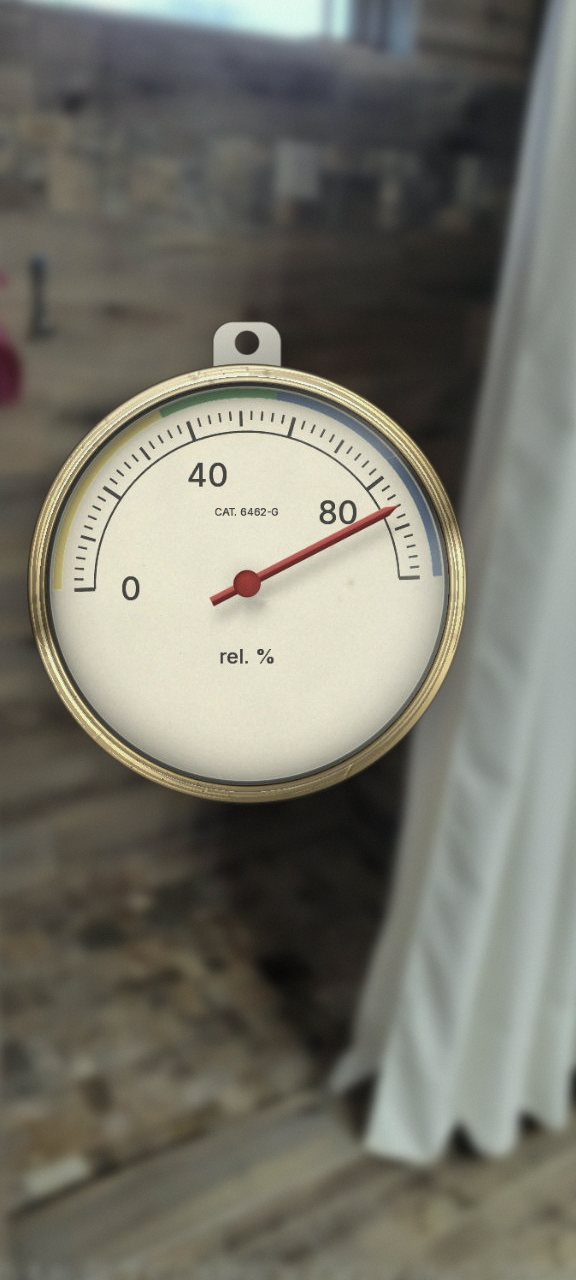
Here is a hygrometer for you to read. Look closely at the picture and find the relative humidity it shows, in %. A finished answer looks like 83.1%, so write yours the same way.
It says 86%
